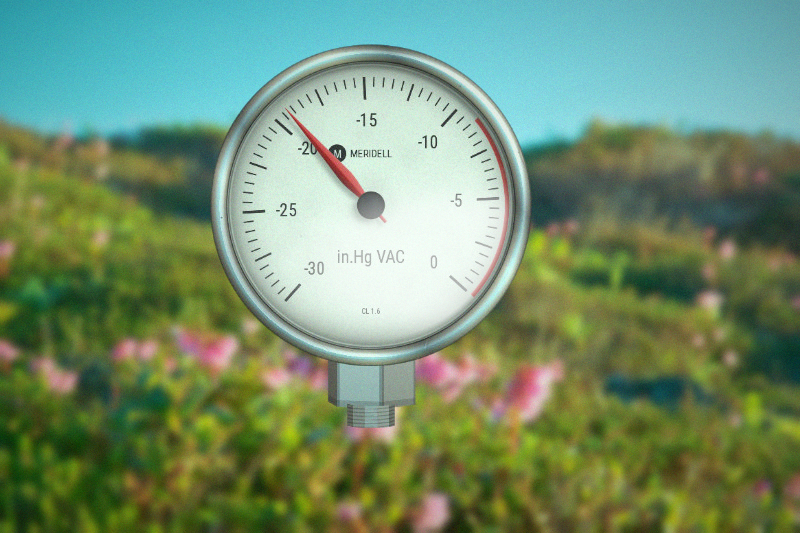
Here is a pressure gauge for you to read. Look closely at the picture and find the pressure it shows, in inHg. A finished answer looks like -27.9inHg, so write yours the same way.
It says -19.25inHg
